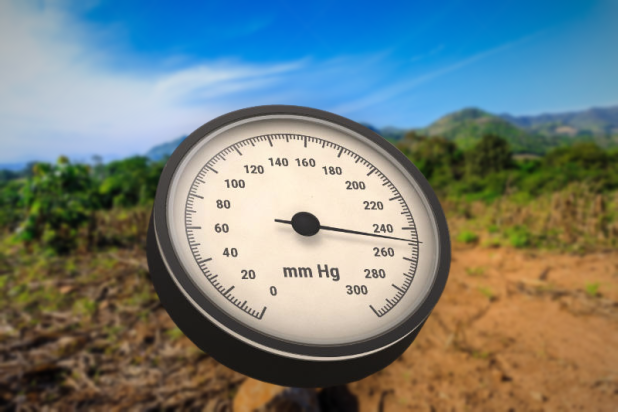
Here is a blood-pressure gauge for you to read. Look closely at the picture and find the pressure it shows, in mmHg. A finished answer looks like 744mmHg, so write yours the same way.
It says 250mmHg
